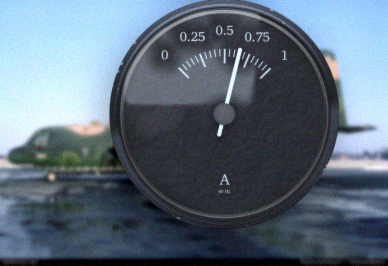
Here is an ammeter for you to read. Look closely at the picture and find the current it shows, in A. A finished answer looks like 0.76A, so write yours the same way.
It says 0.65A
